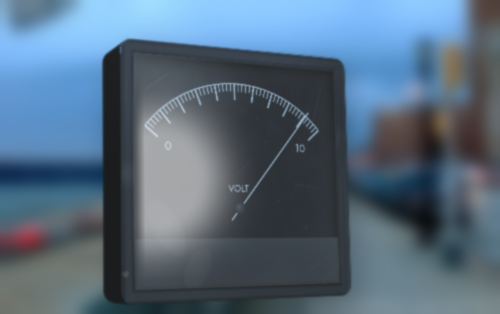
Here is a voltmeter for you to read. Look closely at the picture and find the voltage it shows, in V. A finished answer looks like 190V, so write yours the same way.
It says 9V
